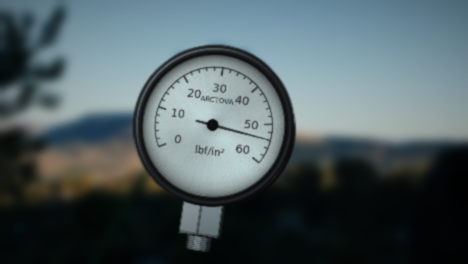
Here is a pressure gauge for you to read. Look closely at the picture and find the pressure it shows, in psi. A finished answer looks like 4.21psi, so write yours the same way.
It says 54psi
